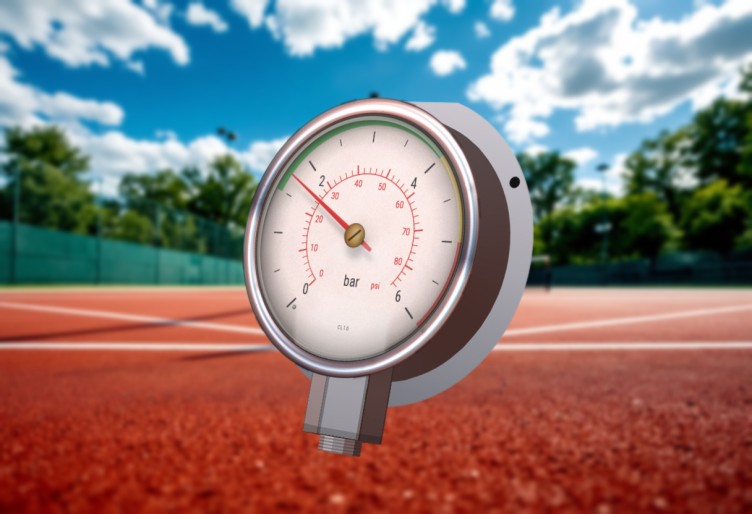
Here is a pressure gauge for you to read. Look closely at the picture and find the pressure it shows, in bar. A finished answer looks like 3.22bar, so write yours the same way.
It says 1.75bar
